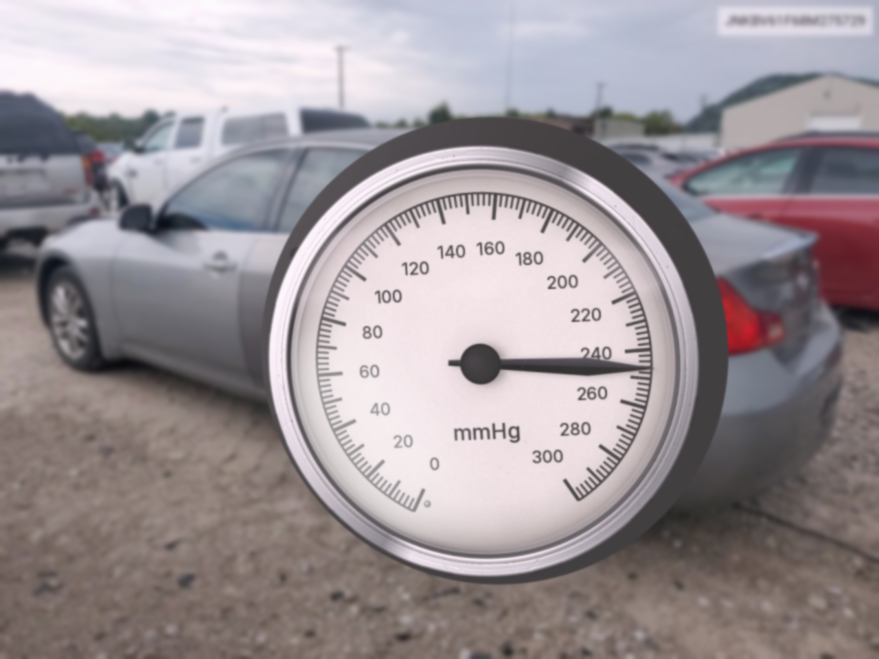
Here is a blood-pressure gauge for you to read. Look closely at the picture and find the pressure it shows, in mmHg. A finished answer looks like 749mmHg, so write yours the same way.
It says 246mmHg
